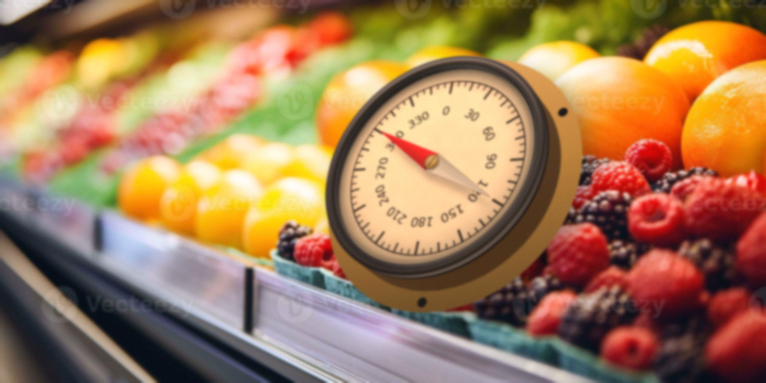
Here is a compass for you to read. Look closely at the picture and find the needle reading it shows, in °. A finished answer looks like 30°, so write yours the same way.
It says 300°
